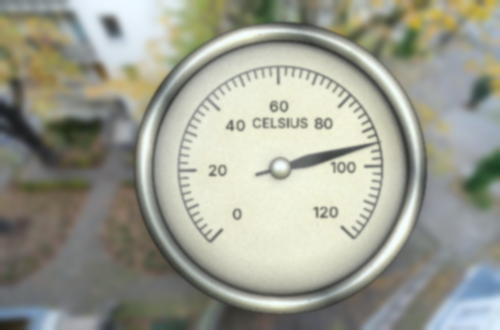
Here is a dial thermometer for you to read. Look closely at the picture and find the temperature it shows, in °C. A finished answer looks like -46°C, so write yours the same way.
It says 94°C
